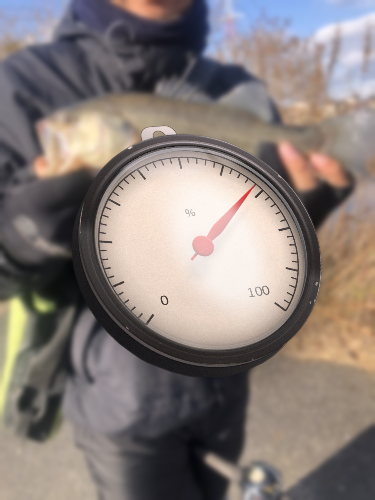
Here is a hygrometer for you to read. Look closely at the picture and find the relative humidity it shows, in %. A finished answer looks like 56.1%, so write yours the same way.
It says 68%
